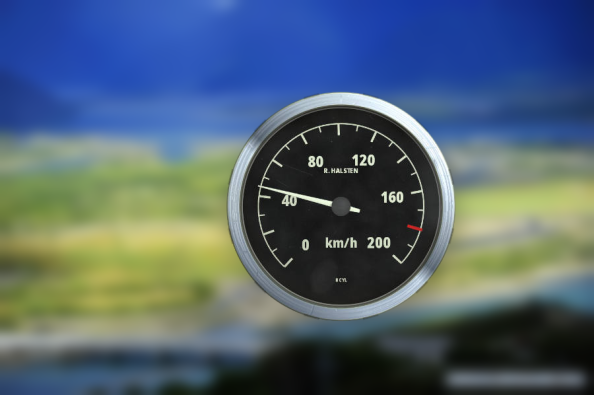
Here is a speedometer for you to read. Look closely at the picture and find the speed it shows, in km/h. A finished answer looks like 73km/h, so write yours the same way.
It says 45km/h
